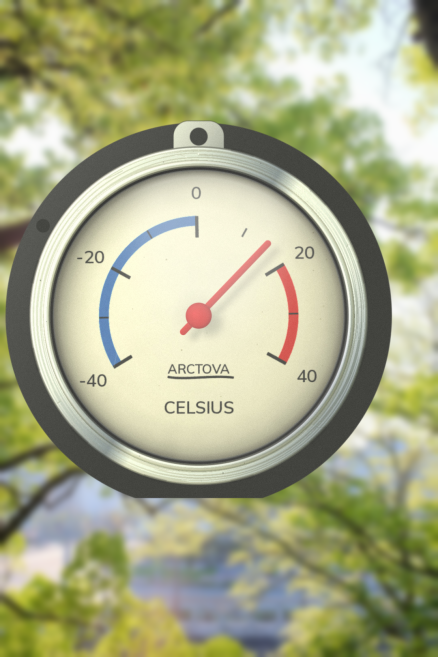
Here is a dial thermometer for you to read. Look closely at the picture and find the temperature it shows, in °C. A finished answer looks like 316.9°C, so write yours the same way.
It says 15°C
